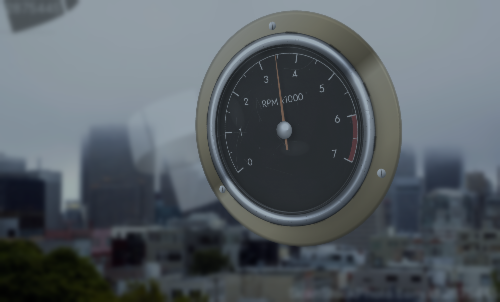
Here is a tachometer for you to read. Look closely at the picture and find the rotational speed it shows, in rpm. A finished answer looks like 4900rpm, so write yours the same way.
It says 3500rpm
